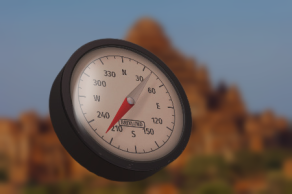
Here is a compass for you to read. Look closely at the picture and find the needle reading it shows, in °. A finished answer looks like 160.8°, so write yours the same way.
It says 220°
